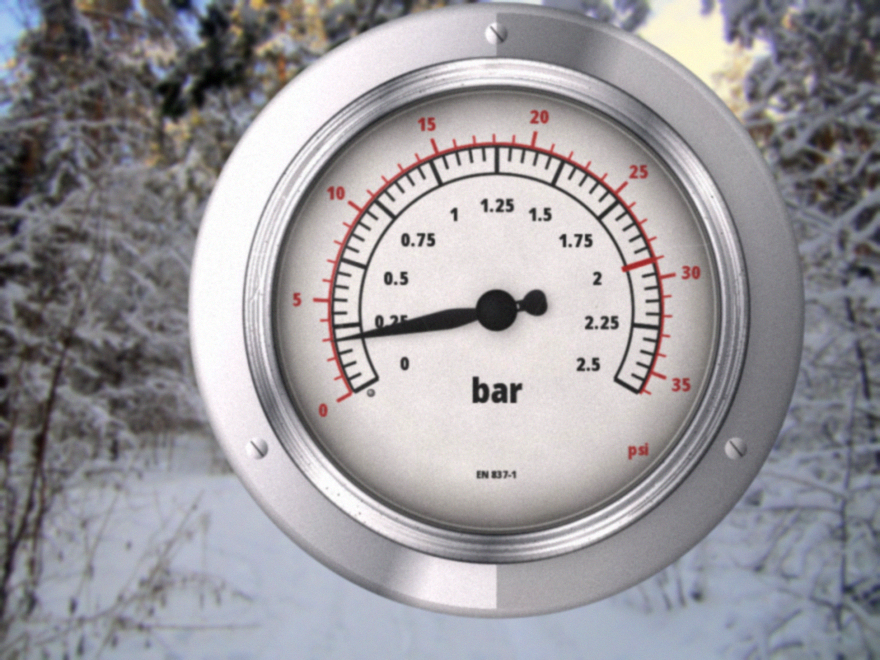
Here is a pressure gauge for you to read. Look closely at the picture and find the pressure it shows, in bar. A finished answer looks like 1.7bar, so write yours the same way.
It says 0.2bar
